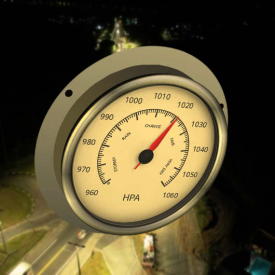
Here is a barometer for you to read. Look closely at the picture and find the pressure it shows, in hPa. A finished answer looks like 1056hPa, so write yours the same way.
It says 1020hPa
